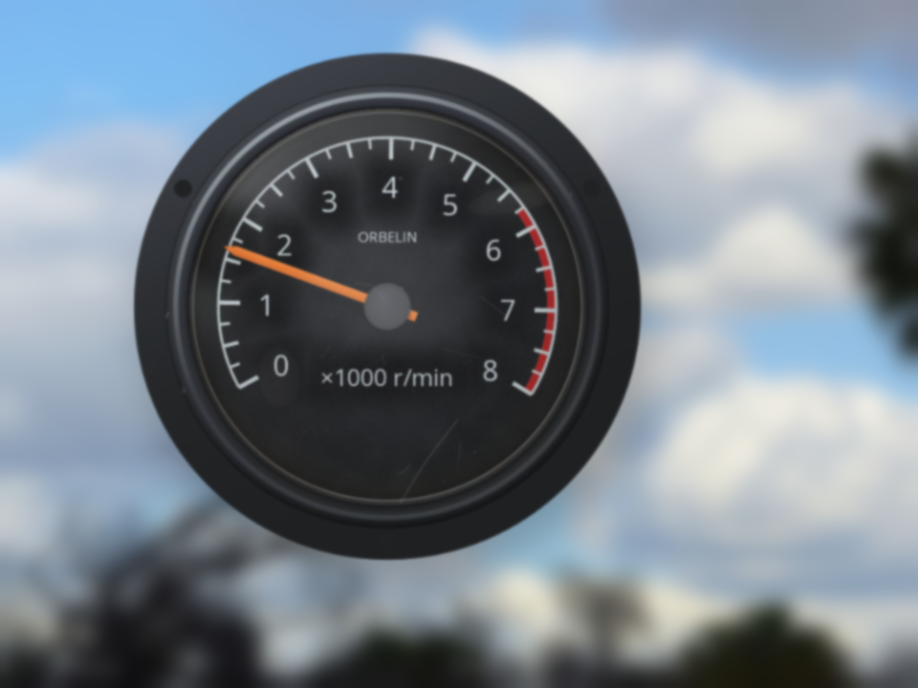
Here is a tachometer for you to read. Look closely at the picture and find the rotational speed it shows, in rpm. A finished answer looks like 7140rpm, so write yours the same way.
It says 1625rpm
